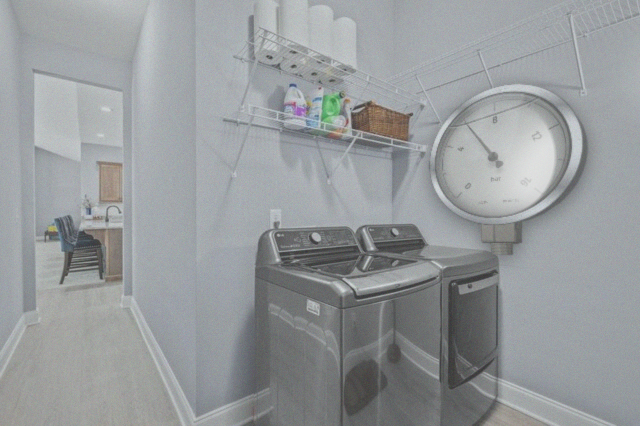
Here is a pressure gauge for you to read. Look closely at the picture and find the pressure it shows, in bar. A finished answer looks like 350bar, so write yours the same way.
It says 6bar
